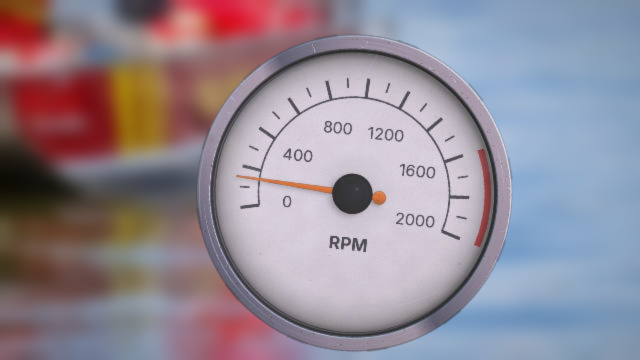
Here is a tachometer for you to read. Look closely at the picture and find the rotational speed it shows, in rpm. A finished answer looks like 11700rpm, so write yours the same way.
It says 150rpm
